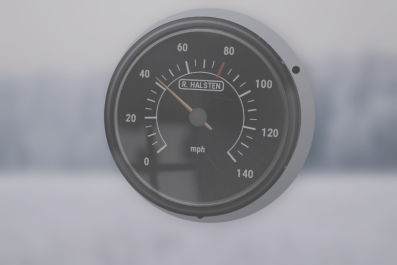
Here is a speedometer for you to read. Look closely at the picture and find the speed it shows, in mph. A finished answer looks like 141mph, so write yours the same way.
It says 42.5mph
